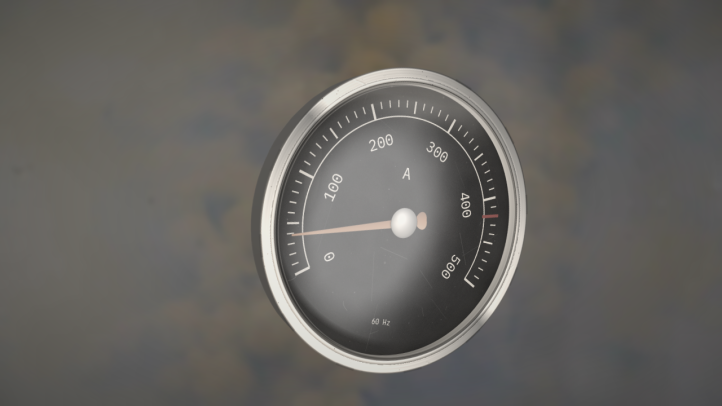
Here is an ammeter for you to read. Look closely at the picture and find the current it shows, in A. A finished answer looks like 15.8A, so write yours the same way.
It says 40A
